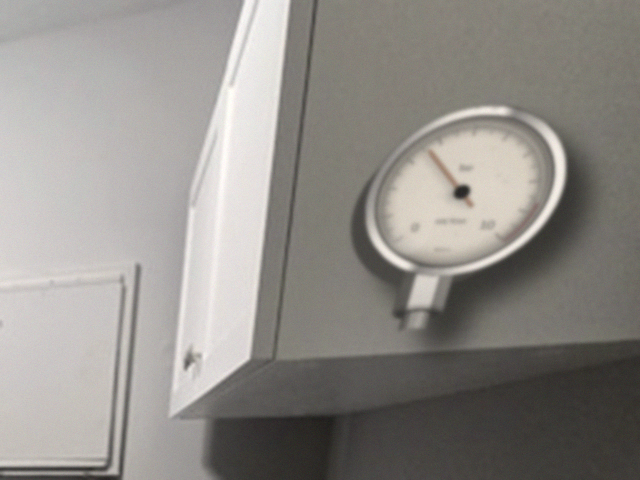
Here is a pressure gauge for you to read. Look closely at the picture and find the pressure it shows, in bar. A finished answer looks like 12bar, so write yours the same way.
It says 3.5bar
